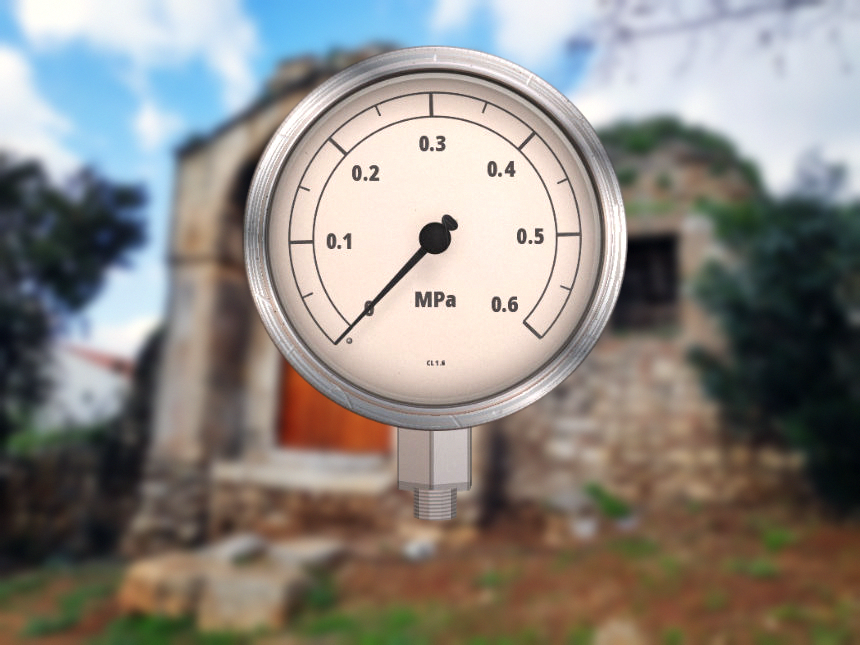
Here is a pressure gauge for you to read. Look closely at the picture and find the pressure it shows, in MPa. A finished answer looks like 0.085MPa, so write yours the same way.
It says 0MPa
